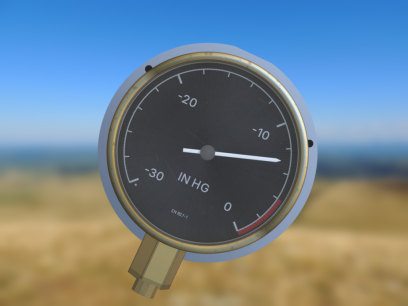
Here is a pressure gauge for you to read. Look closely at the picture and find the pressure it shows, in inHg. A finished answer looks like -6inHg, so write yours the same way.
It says -7inHg
